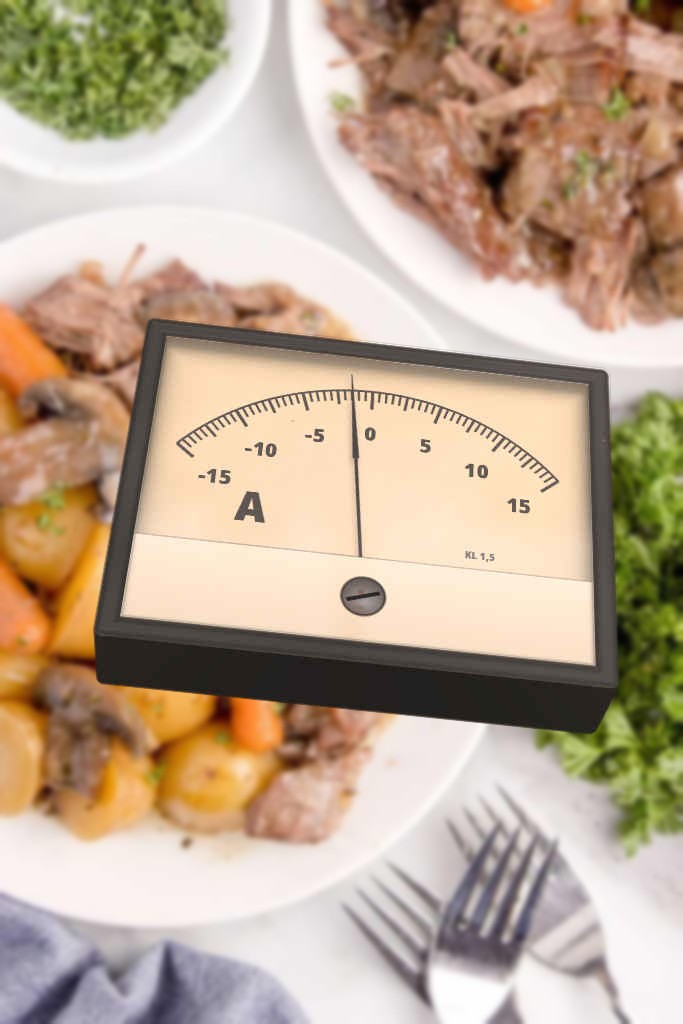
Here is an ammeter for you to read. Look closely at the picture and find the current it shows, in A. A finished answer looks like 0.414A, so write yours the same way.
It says -1.5A
